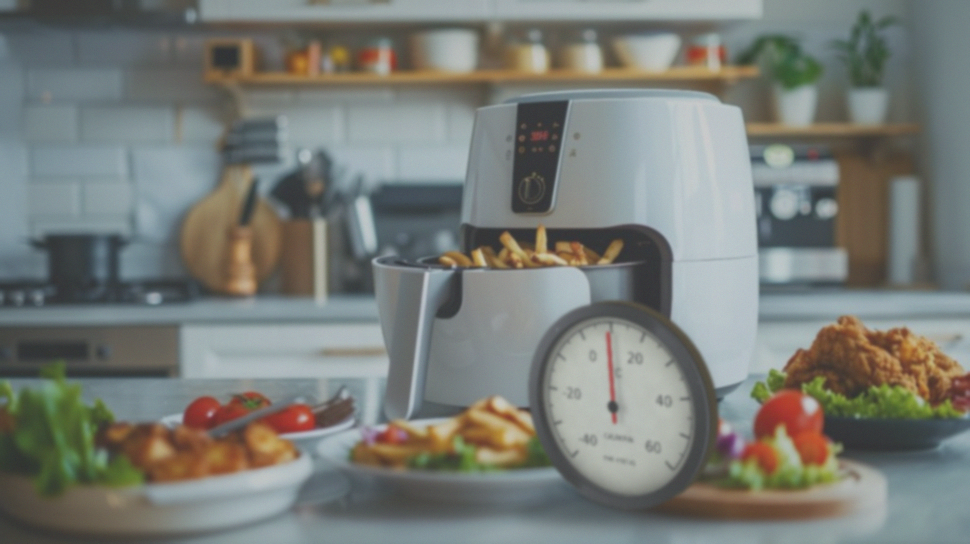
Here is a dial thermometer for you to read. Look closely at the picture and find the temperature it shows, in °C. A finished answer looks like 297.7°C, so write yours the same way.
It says 10°C
